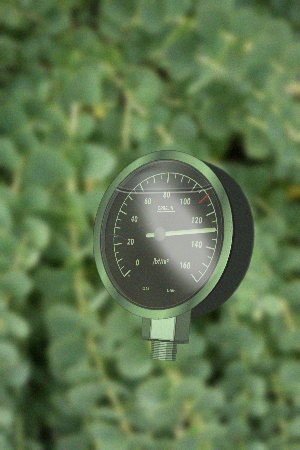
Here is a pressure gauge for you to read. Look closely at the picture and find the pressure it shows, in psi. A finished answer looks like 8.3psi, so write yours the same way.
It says 130psi
